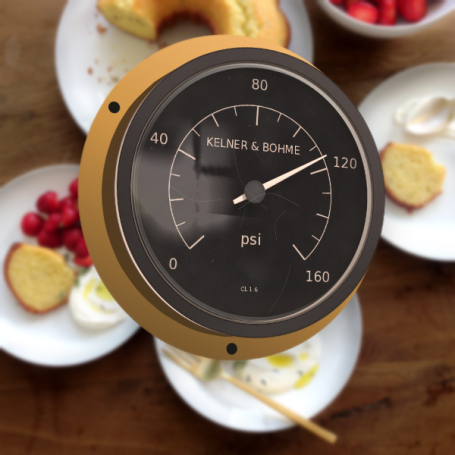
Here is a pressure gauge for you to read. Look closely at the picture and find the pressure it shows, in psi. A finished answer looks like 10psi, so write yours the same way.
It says 115psi
